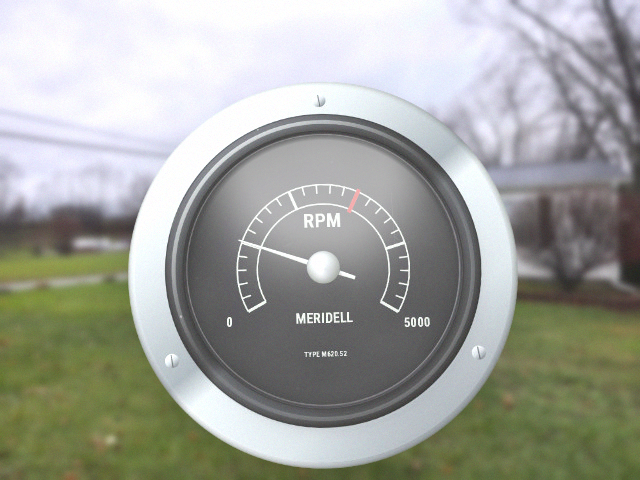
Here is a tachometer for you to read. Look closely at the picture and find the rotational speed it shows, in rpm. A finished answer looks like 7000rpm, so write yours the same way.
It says 1000rpm
